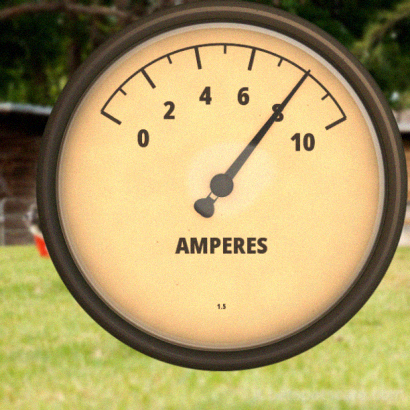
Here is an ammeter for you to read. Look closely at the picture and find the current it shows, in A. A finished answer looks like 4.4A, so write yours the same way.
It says 8A
